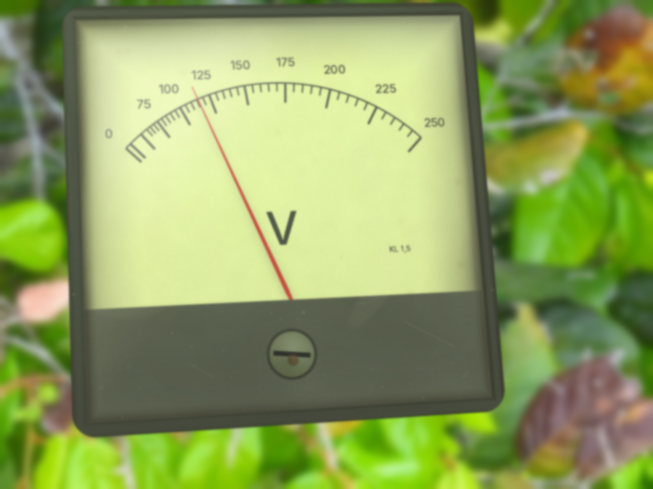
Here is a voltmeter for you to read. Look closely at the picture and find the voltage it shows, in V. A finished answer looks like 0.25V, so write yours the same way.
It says 115V
